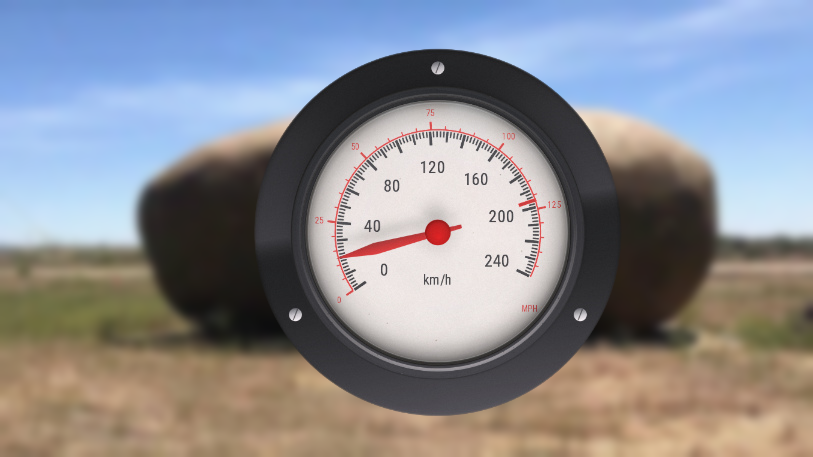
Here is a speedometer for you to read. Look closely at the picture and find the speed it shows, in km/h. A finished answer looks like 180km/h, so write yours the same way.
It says 20km/h
